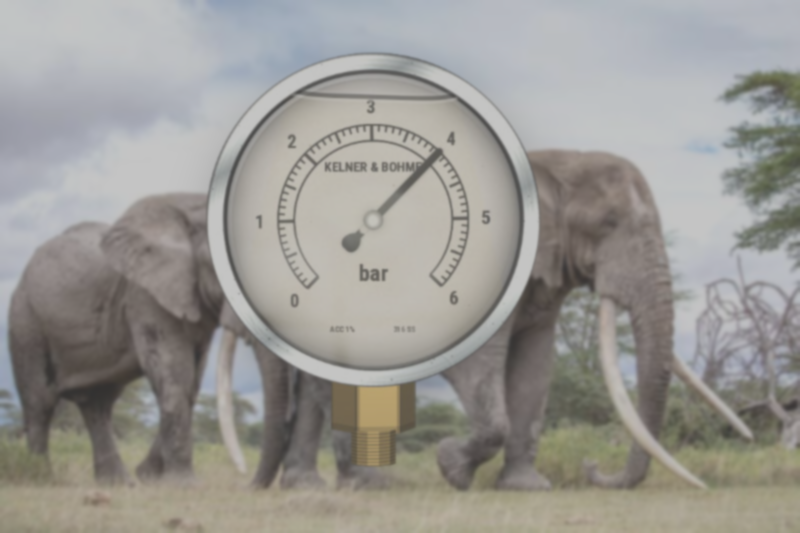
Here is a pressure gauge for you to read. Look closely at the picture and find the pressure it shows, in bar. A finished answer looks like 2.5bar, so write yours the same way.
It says 4bar
